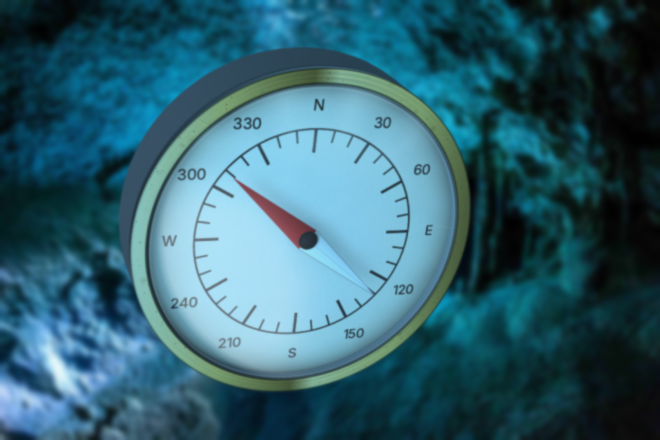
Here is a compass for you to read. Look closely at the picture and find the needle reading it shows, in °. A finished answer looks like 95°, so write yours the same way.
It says 310°
